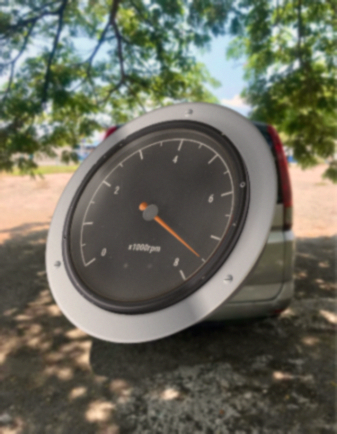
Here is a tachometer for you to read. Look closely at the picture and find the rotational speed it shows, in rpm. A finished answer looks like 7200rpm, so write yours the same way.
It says 7500rpm
